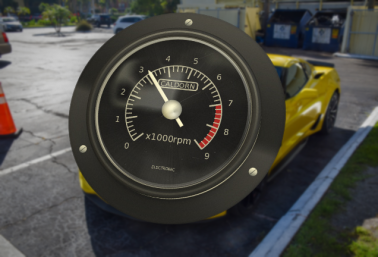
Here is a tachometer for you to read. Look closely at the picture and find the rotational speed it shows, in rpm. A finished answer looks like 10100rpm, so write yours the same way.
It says 3200rpm
